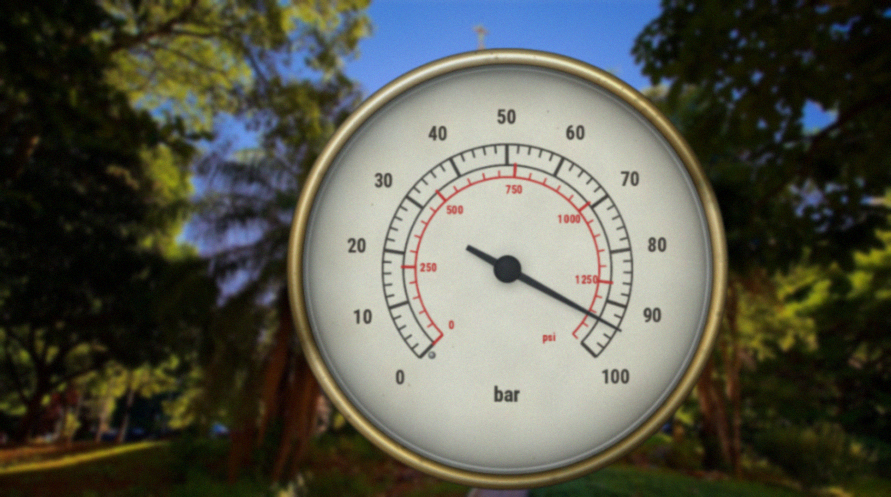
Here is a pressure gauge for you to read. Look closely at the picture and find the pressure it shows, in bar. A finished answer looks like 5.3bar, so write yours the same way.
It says 94bar
